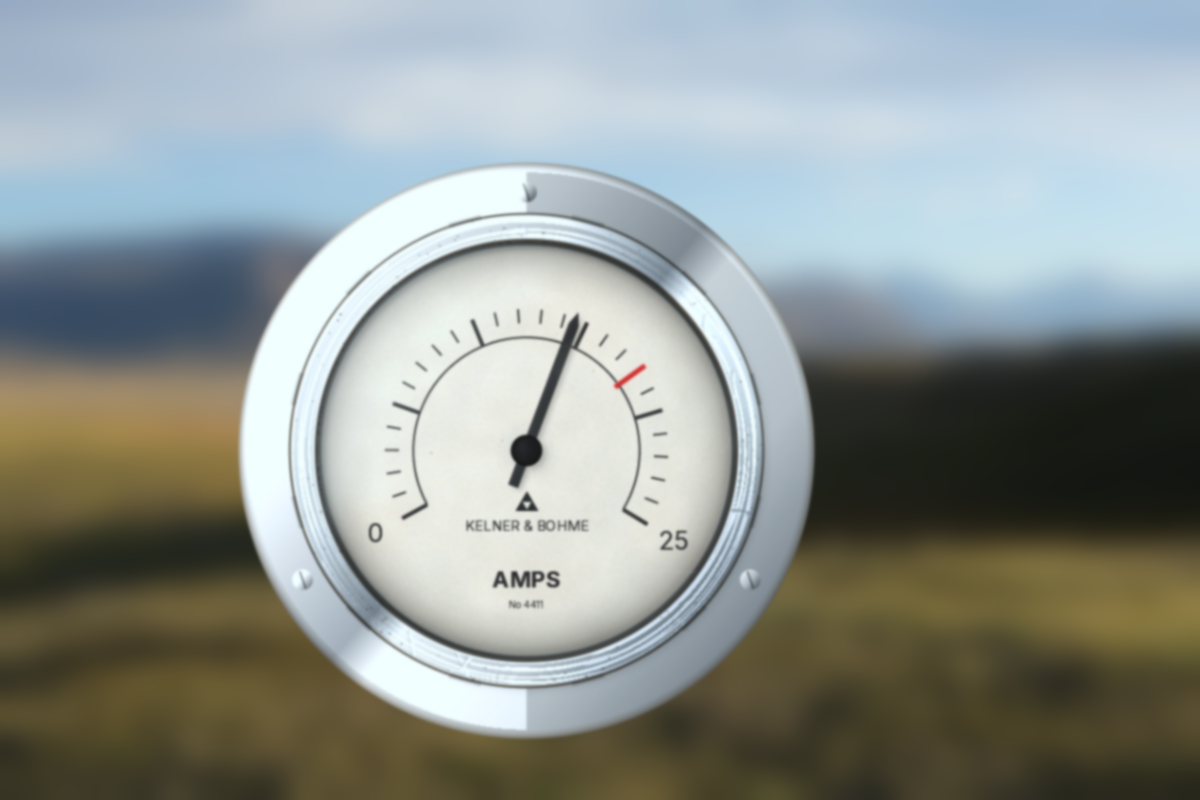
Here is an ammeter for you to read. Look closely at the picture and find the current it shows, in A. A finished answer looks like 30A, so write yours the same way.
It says 14.5A
